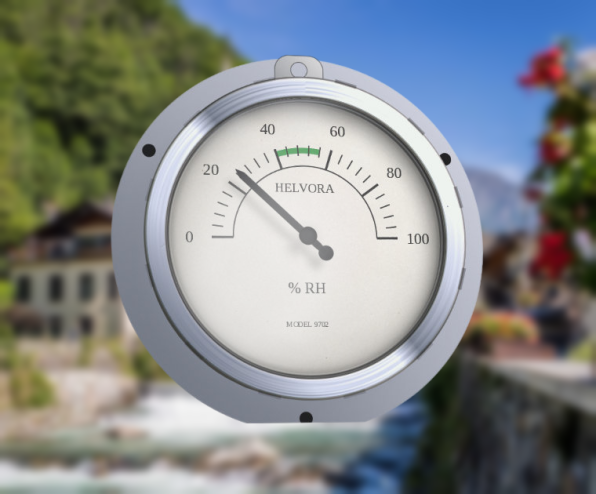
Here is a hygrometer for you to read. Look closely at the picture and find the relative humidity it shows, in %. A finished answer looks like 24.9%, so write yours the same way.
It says 24%
